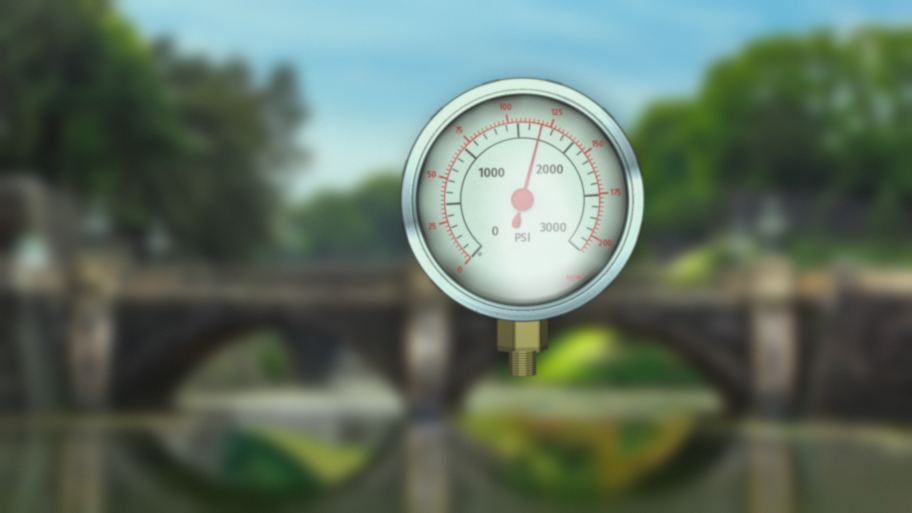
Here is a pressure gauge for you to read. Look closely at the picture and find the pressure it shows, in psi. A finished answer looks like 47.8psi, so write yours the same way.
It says 1700psi
